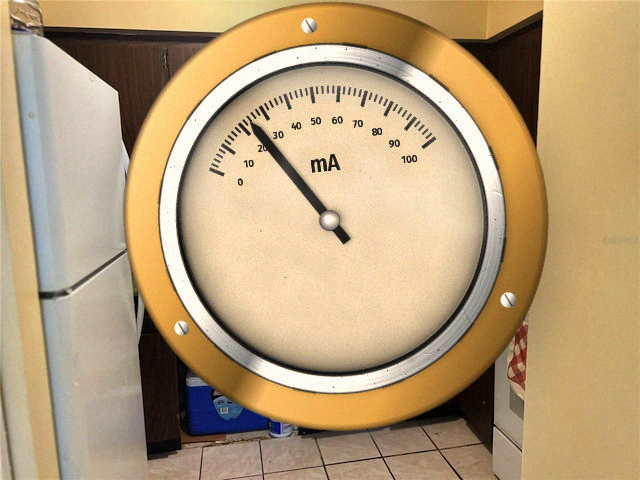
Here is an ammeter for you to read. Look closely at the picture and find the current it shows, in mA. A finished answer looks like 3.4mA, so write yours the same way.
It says 24mA
